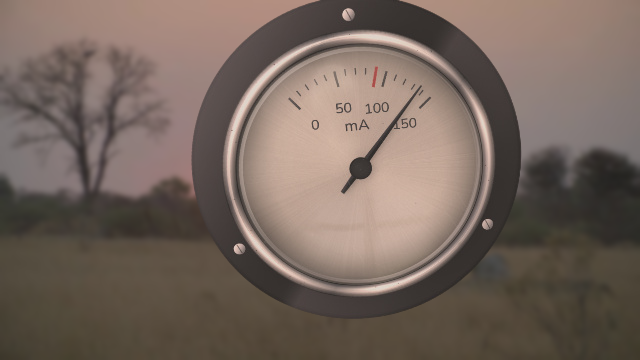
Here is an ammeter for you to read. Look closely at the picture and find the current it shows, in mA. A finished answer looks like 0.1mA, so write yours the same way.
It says 135mA
